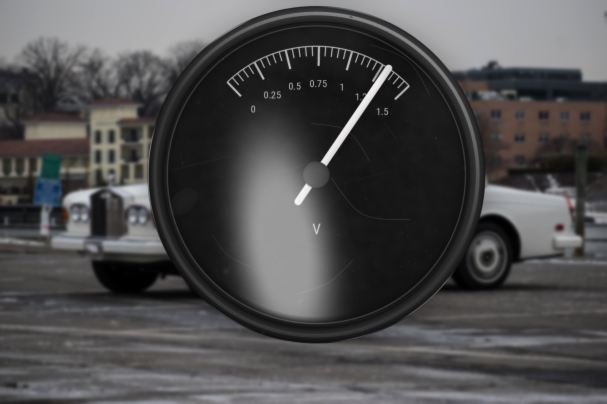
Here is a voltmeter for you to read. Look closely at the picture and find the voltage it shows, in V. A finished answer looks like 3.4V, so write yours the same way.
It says 1.3V
